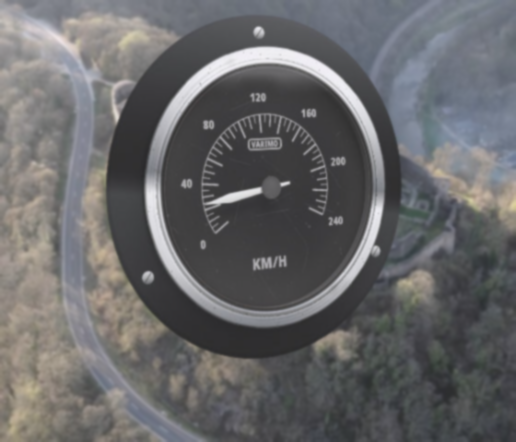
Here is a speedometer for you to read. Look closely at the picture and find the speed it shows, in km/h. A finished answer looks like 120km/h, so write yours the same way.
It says 25km/h
